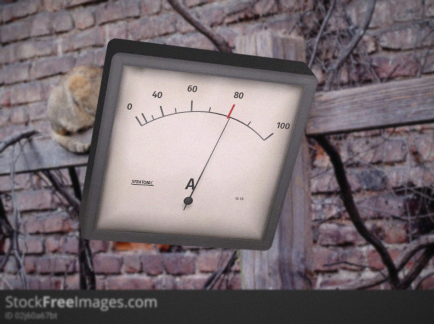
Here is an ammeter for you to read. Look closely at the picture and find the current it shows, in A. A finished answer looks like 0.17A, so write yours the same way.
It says 80A
